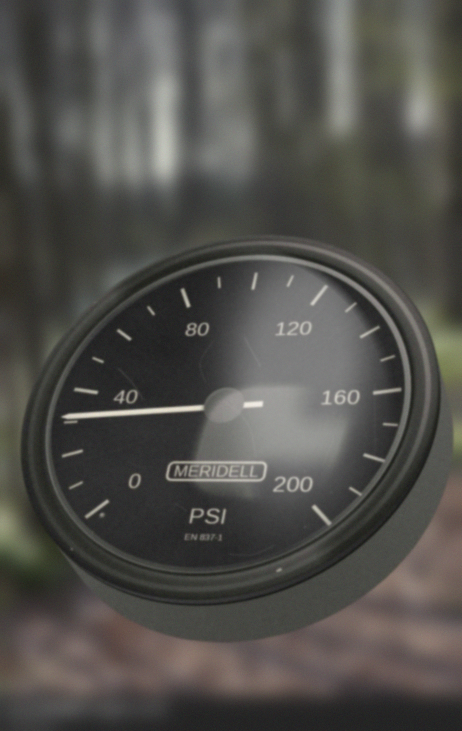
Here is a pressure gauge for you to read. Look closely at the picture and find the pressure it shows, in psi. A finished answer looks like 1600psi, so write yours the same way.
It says 30psi
